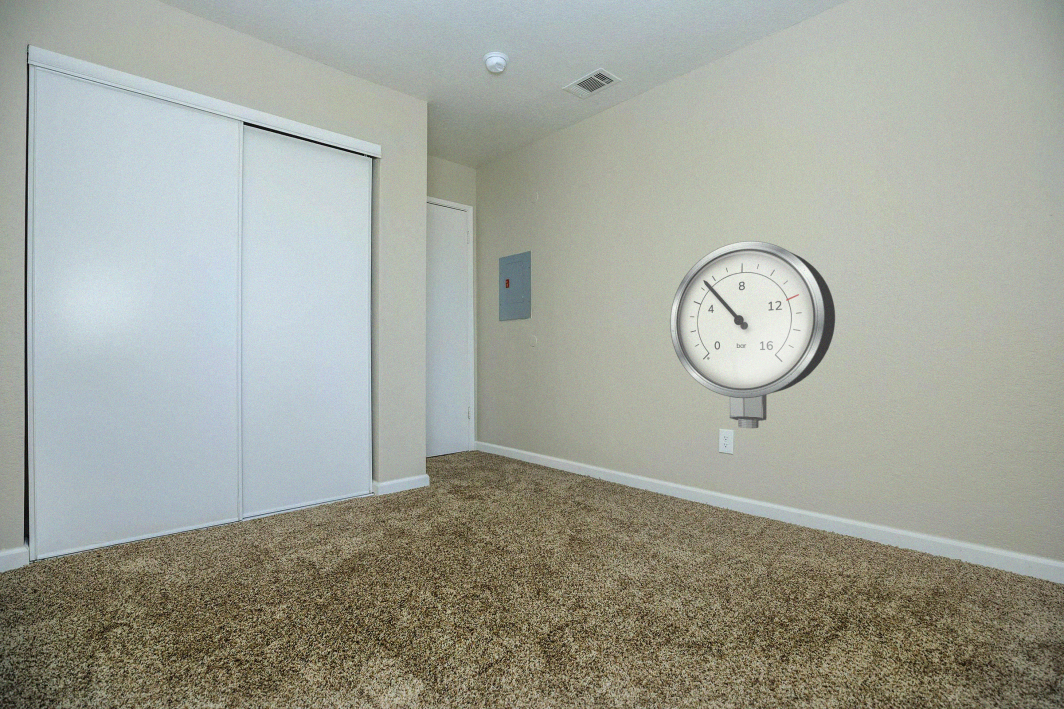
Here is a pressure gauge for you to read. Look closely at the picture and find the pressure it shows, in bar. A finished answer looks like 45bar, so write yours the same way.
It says 5.5bar
